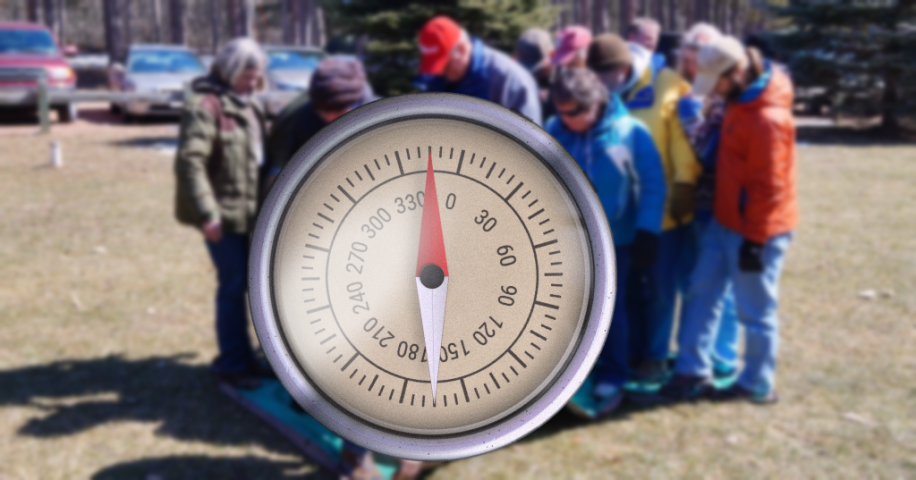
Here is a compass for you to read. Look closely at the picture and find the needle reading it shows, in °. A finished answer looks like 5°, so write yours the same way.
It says 345°
